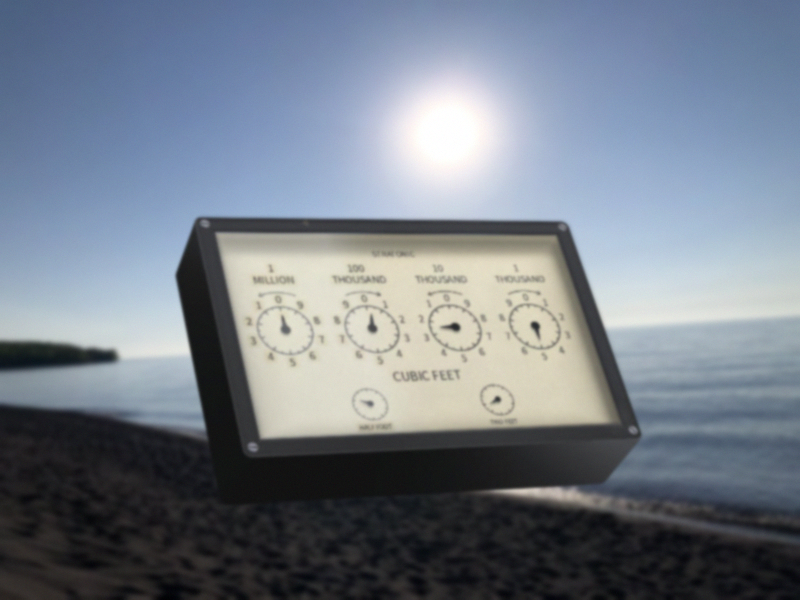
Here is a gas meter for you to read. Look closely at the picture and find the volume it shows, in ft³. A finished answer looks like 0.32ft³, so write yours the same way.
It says 2500ft³
